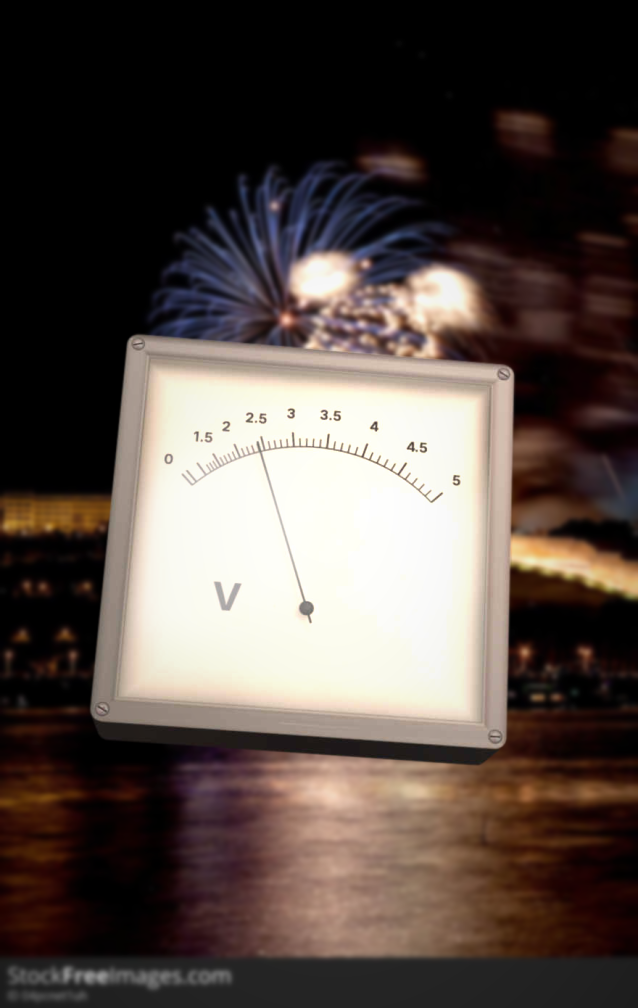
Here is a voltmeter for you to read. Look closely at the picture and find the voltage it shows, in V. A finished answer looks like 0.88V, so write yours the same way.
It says 2.4V
